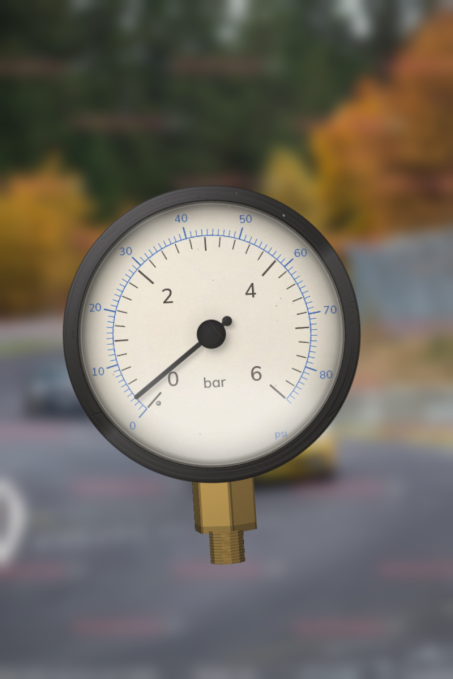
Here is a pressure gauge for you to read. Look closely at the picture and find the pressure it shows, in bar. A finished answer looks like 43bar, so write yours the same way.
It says 0.2bar
